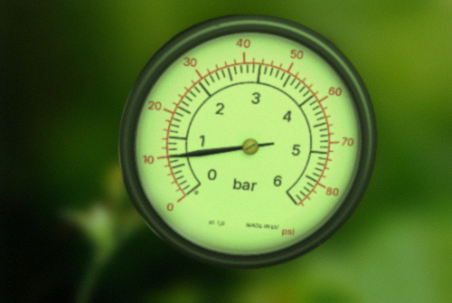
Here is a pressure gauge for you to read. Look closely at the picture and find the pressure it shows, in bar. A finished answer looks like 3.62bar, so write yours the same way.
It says 0.7bar
